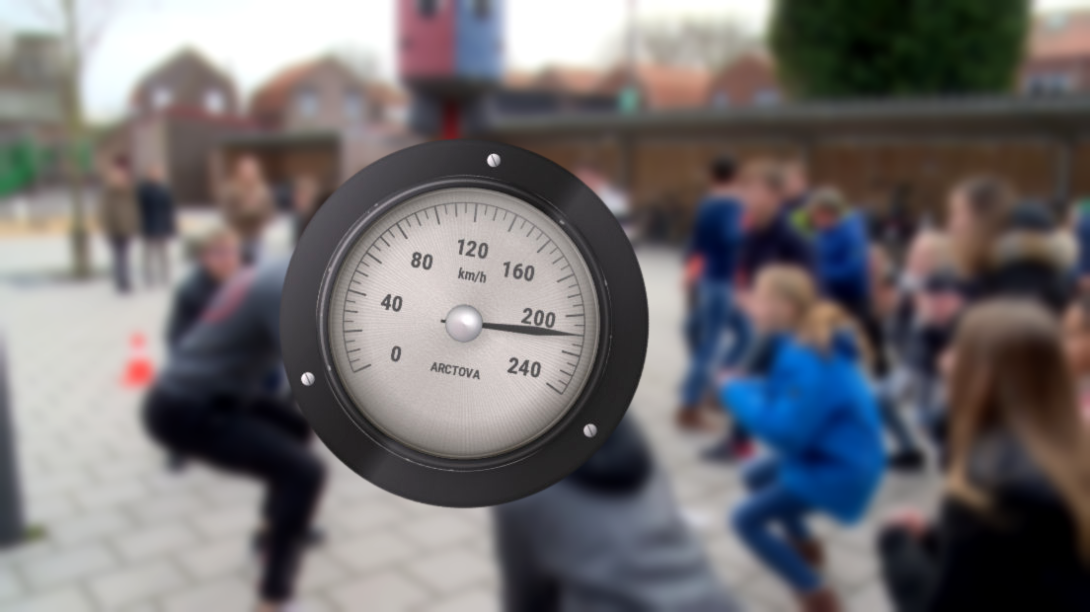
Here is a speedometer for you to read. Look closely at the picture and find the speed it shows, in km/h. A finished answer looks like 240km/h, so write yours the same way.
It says 210km/h
